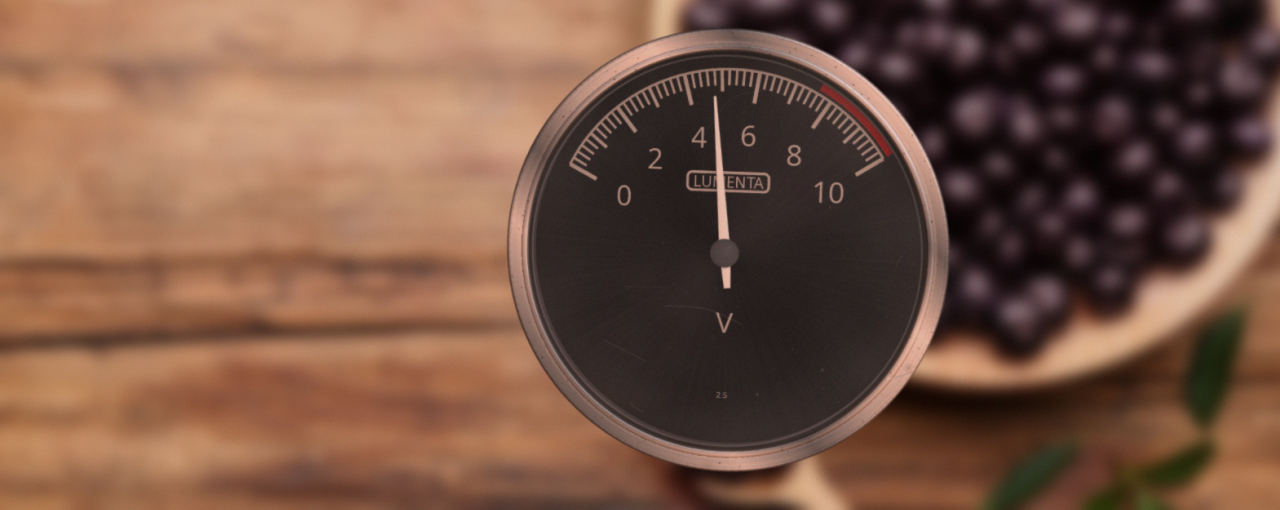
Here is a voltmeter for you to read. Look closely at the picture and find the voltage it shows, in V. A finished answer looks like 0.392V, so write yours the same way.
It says 4.8V
